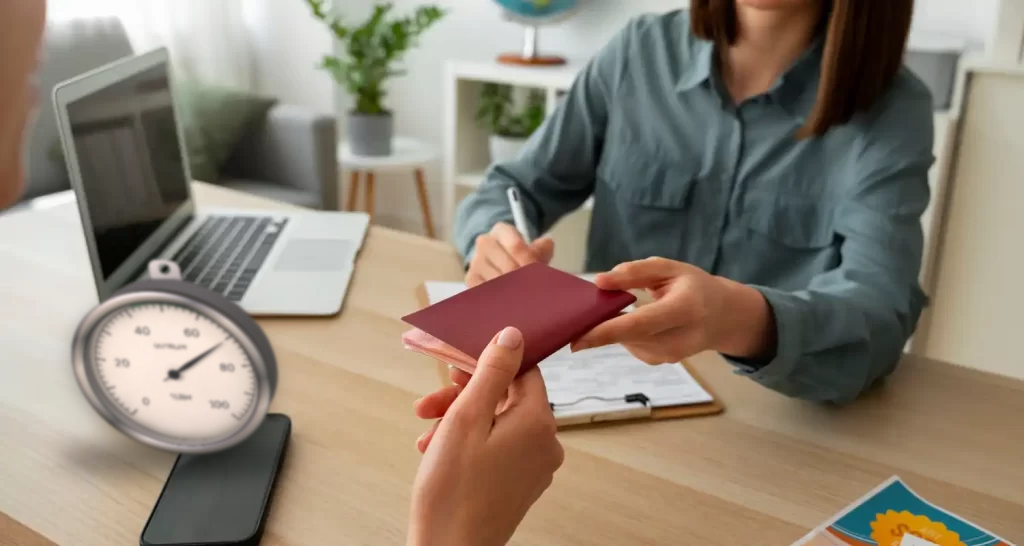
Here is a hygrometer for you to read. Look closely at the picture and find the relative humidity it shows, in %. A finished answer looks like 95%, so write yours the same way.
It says 70%
